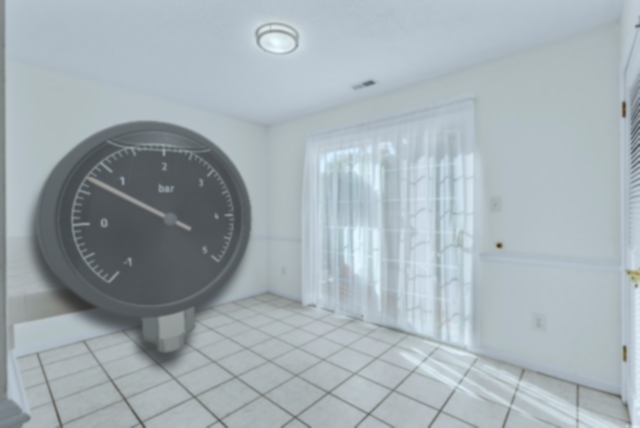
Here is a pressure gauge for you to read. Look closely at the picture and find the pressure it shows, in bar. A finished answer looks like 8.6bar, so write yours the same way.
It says 0.7bar
